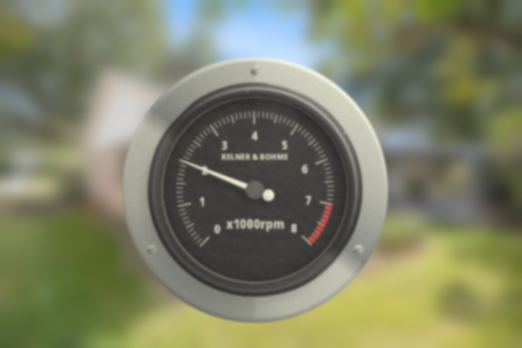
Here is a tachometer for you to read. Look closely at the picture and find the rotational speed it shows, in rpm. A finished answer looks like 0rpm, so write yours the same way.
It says 2000rpm
